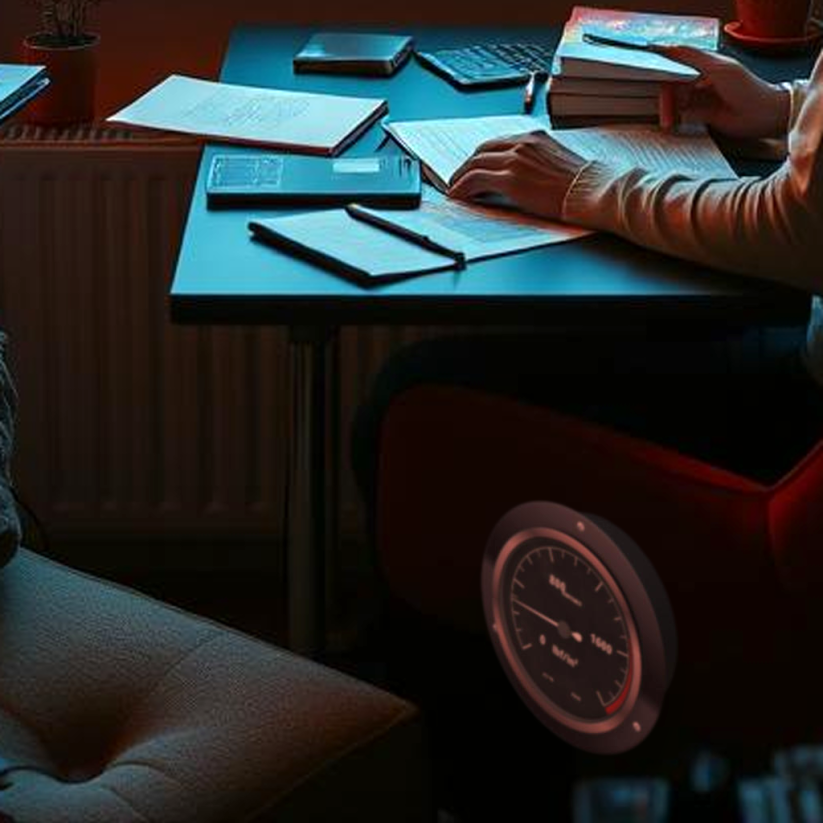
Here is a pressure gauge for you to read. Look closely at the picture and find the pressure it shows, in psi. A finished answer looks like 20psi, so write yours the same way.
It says 300psi
